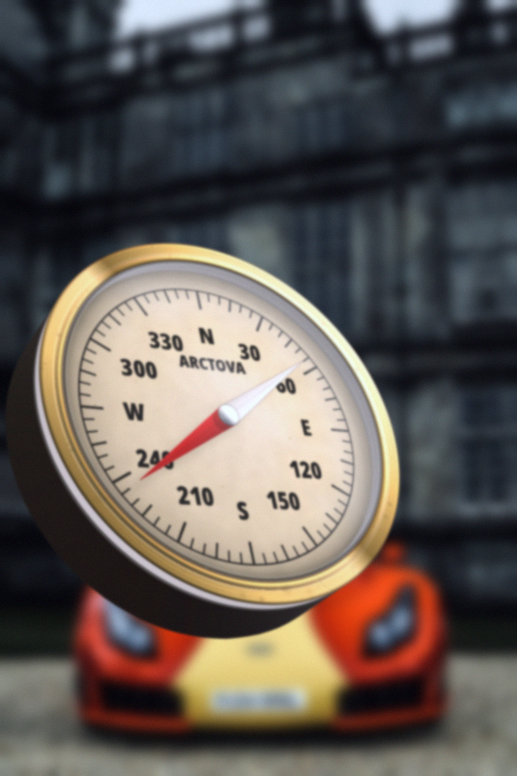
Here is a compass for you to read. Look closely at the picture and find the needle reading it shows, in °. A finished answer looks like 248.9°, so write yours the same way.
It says 235°
